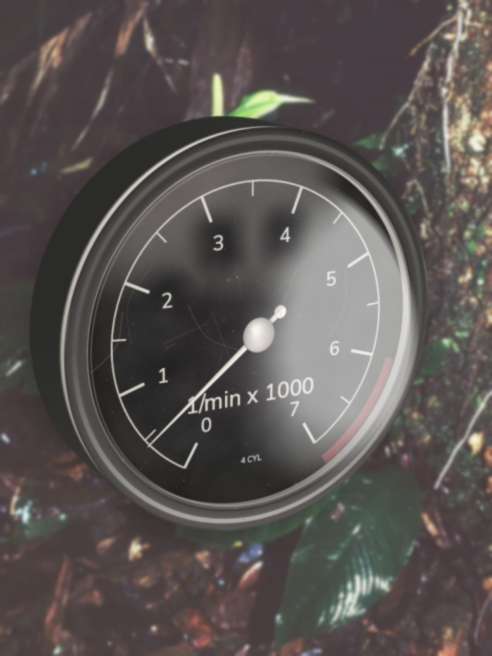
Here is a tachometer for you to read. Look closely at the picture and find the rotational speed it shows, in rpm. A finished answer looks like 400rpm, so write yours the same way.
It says 500rpm
